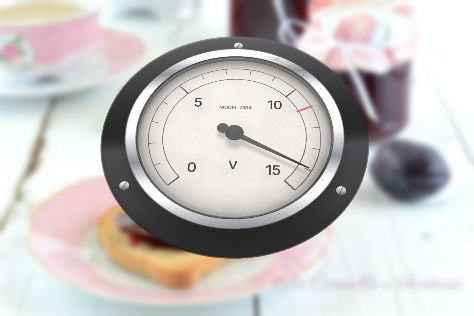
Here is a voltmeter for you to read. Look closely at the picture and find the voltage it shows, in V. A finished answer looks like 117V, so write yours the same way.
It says 14V
